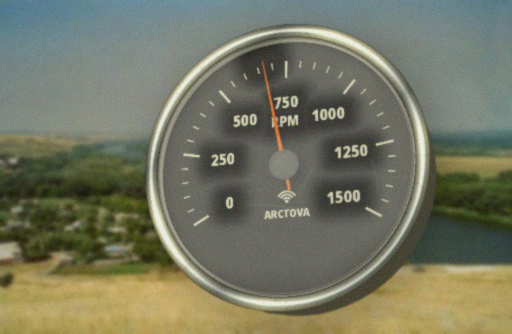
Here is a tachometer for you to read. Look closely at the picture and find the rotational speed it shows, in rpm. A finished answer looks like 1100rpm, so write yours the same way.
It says 675rpm
